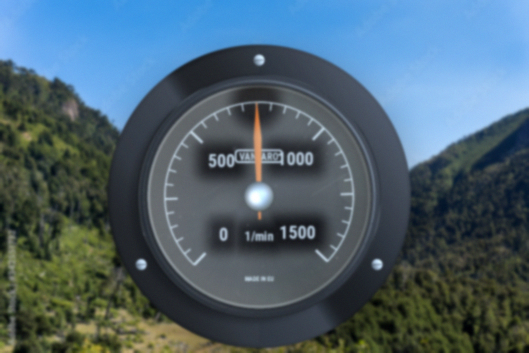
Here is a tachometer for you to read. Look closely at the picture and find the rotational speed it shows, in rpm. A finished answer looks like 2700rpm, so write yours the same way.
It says 750rpm
